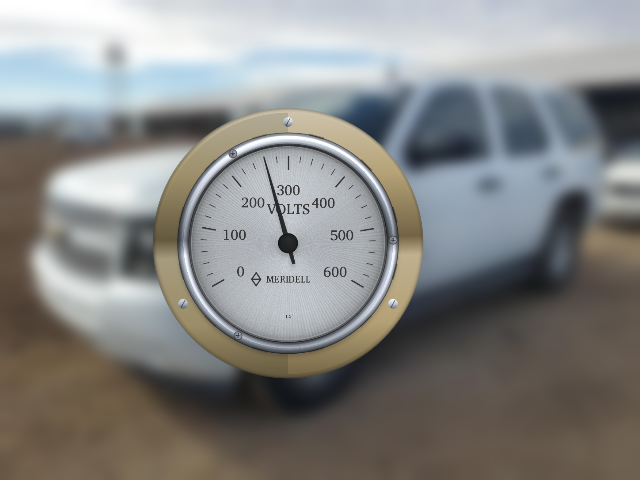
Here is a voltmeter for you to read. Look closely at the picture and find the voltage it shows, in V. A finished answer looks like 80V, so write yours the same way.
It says 260V
